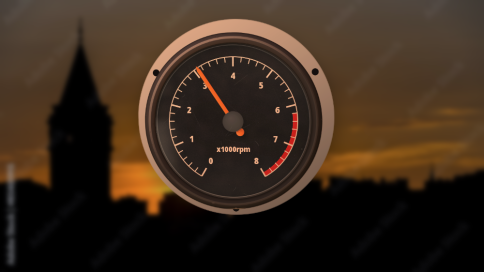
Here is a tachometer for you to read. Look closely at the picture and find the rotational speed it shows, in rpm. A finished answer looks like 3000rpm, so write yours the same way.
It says 3100rpm
